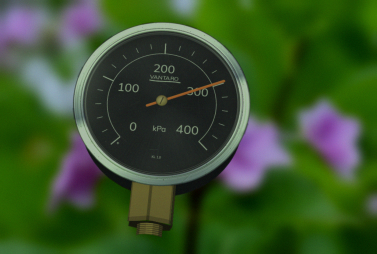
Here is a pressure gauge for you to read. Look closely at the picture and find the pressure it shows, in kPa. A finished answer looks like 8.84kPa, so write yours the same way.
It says 300kPa
